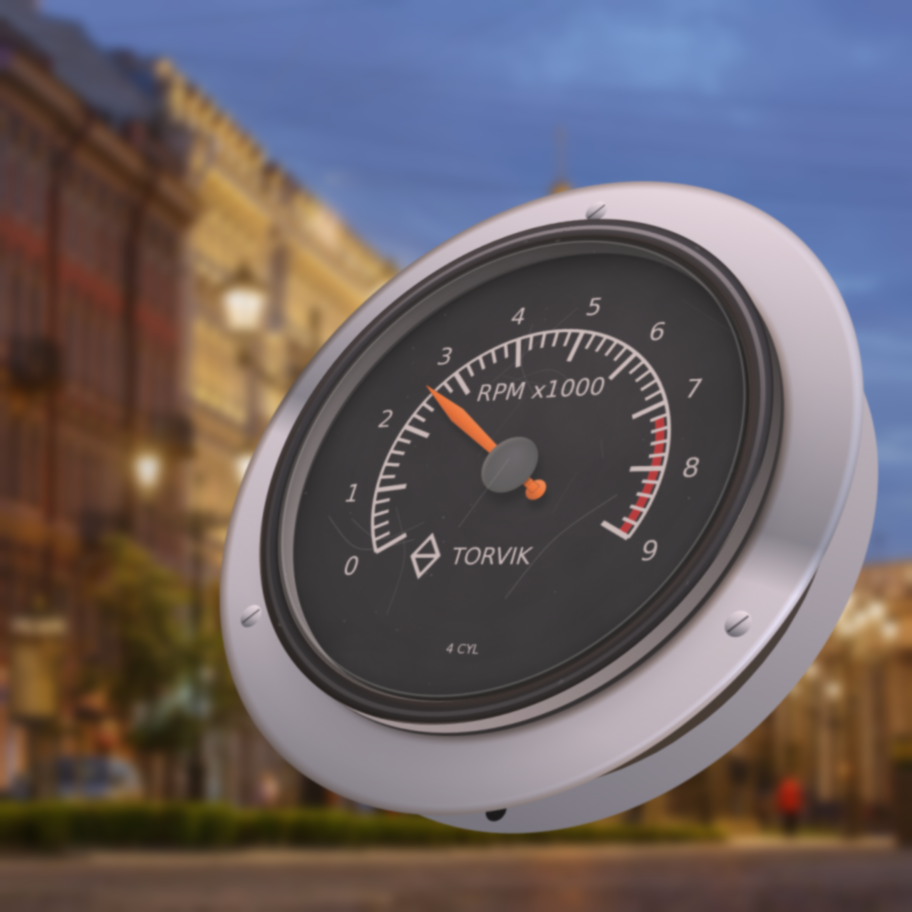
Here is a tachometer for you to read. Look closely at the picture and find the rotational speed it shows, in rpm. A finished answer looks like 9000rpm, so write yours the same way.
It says 2600rpm
